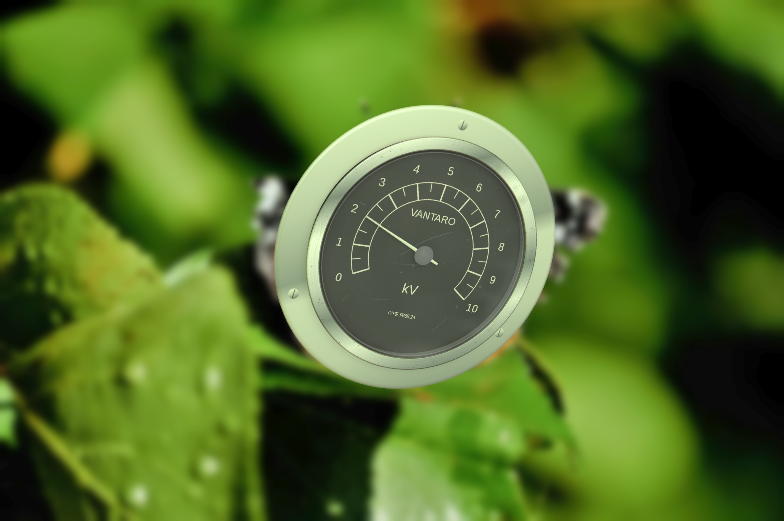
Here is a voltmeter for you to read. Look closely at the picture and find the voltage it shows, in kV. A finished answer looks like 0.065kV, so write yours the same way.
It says 2kV
